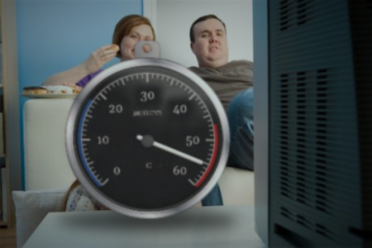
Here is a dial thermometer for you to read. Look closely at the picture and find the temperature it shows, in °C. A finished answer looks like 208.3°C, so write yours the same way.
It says 55°C
